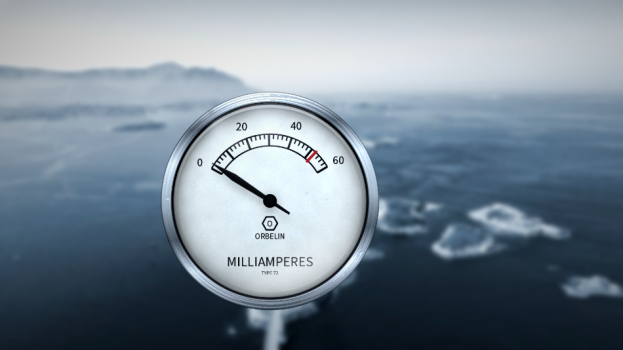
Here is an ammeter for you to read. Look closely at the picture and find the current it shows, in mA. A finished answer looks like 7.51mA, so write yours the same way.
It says 2mA
